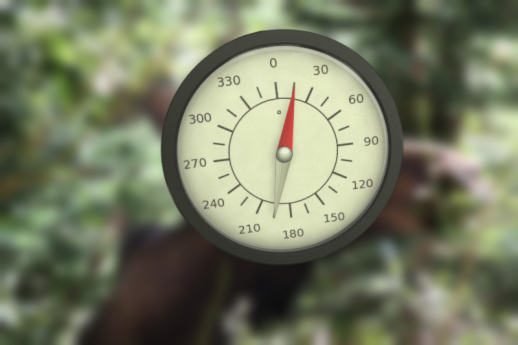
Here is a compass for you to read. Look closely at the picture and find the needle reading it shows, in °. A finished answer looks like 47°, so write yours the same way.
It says 15°
